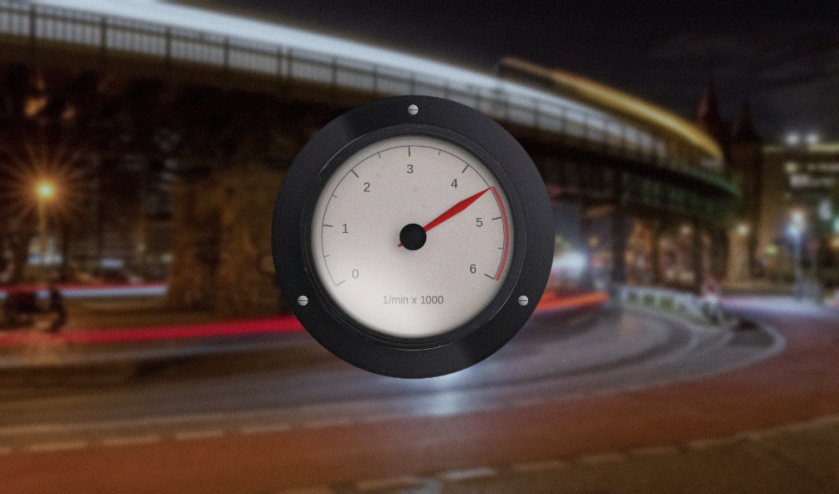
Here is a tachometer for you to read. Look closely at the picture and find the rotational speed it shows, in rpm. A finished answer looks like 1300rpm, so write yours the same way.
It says 4500rpm
